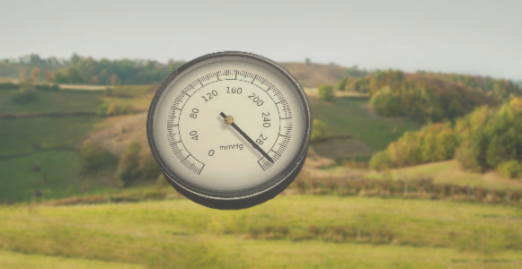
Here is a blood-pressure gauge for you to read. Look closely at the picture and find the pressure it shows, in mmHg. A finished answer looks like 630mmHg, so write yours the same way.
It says 290mmHg
